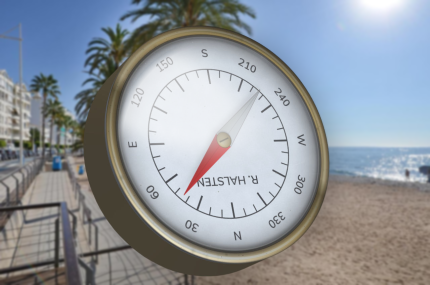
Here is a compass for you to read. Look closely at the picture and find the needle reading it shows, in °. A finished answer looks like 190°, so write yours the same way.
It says 45°
